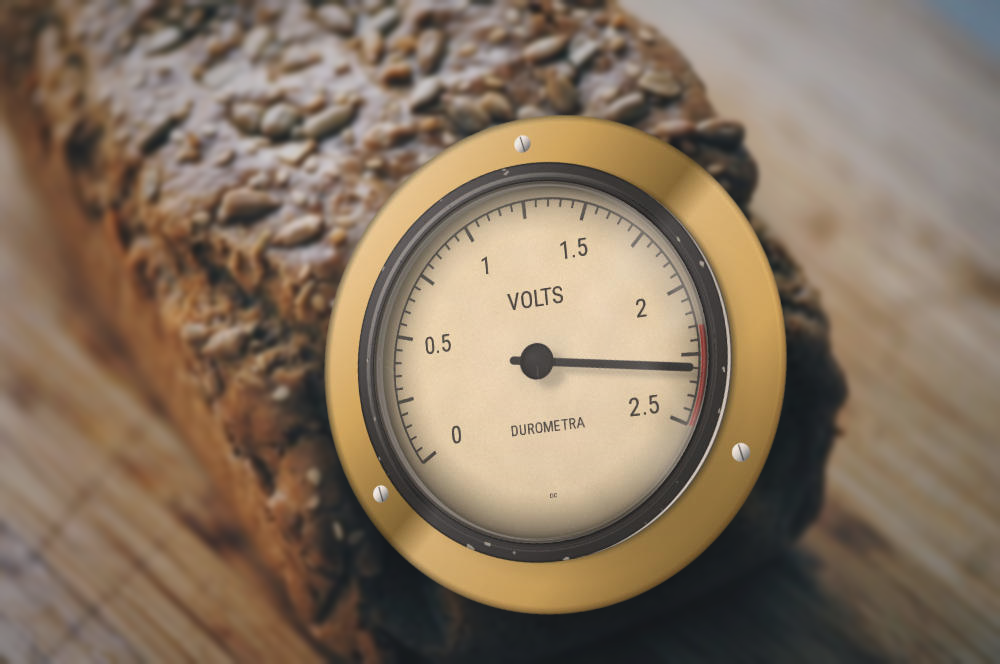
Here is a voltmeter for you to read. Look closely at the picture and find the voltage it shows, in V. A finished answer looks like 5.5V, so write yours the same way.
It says 2.3V
